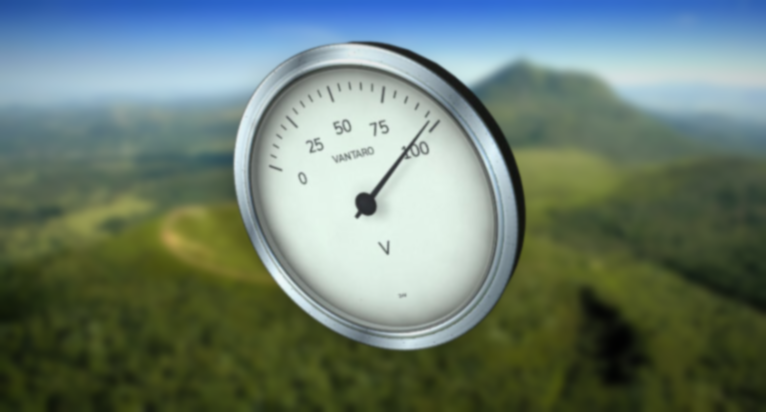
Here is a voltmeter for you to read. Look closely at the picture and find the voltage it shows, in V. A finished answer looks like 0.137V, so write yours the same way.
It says 97.5V
